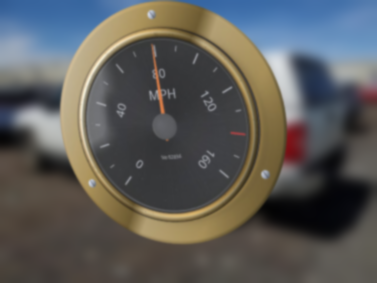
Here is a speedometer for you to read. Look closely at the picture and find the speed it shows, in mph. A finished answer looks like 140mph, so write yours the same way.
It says 80mph
